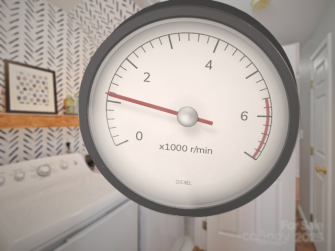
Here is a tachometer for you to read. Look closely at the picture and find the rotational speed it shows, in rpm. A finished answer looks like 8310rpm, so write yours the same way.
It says 1200rpm
